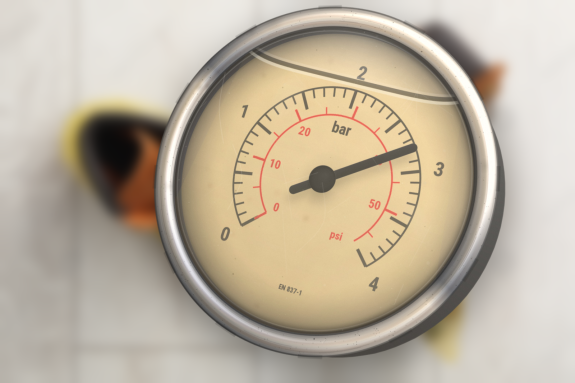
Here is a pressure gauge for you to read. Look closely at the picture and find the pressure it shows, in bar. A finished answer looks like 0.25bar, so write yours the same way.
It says 2.8bar
